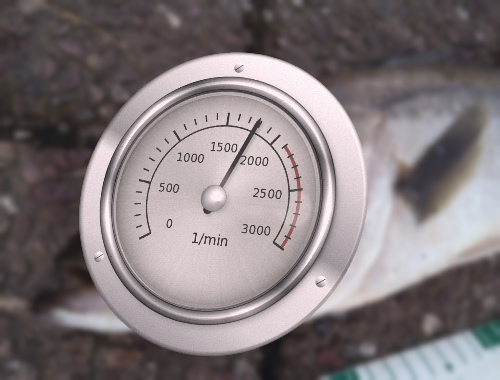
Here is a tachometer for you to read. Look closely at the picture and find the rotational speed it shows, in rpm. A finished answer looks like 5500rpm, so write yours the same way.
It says 1800rpm
